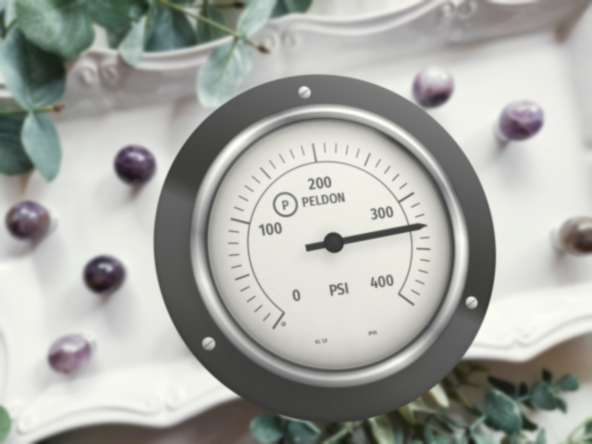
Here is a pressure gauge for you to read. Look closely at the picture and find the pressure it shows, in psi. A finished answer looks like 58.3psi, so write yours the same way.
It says 330psi
